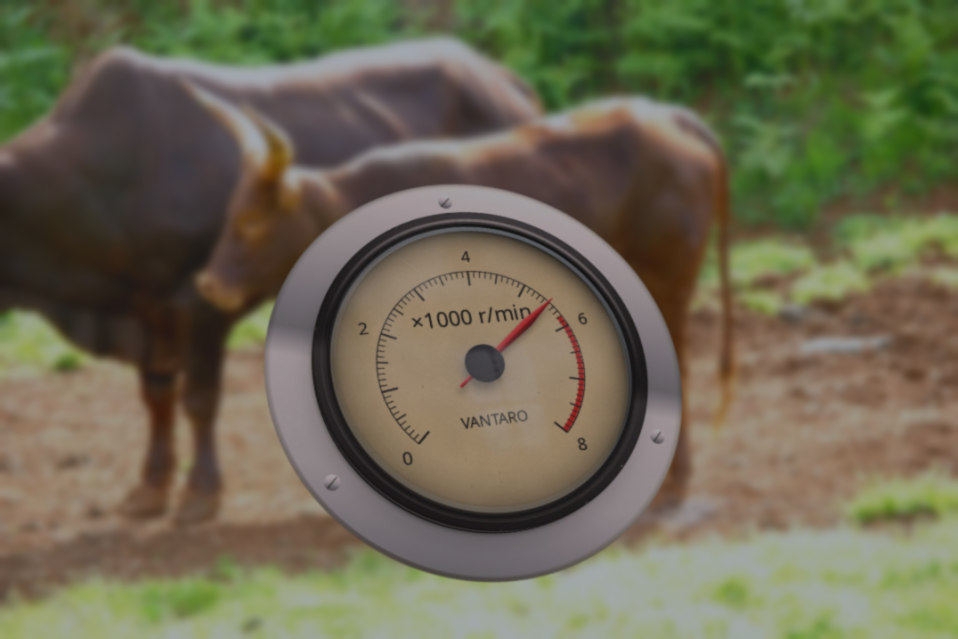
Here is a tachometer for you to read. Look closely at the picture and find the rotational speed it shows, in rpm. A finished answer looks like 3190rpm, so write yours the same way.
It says 5500rpm
